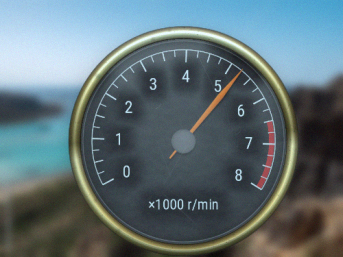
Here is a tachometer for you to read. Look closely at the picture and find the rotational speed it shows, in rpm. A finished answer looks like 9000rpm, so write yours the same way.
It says 5250rpm
